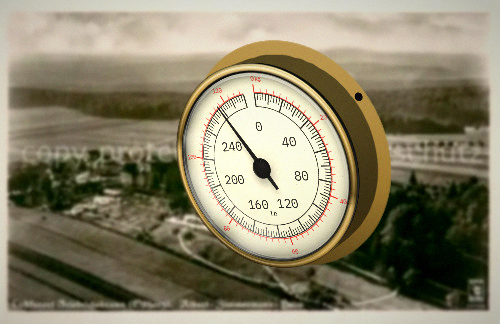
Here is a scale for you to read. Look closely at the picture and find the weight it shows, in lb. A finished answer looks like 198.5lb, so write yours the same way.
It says 260lb
